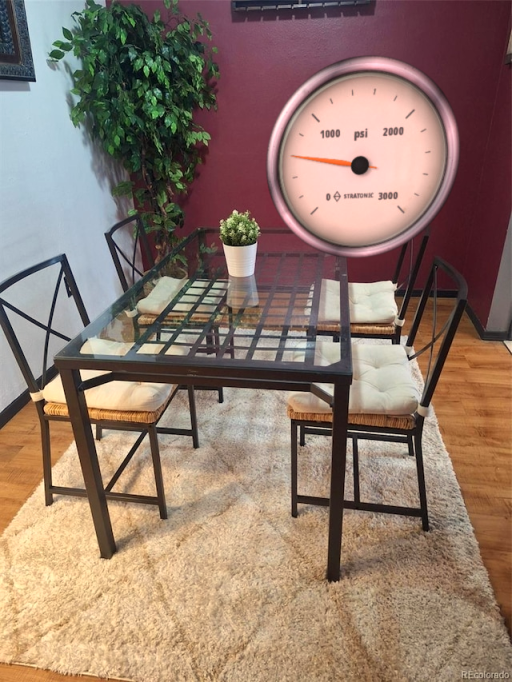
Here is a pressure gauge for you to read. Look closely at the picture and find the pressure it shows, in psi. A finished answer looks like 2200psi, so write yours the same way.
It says 600psi
